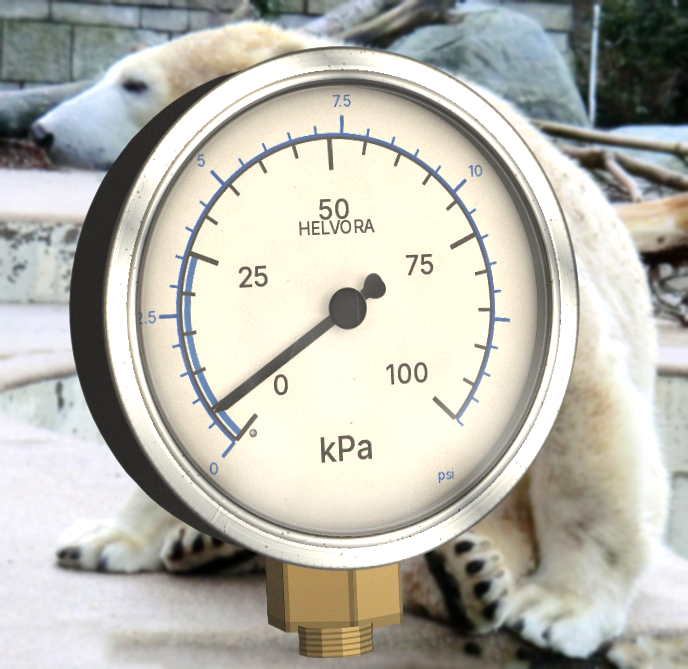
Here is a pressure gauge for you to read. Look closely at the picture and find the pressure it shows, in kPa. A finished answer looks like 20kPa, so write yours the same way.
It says 5kPa
